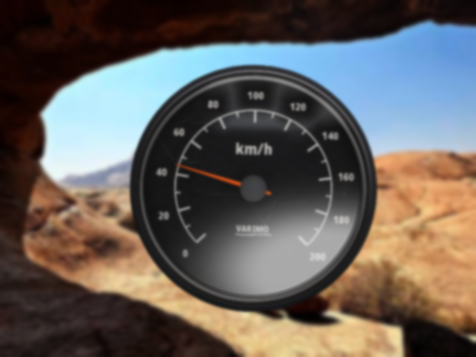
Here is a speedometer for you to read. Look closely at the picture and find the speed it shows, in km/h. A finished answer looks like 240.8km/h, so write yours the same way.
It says 45km/h
